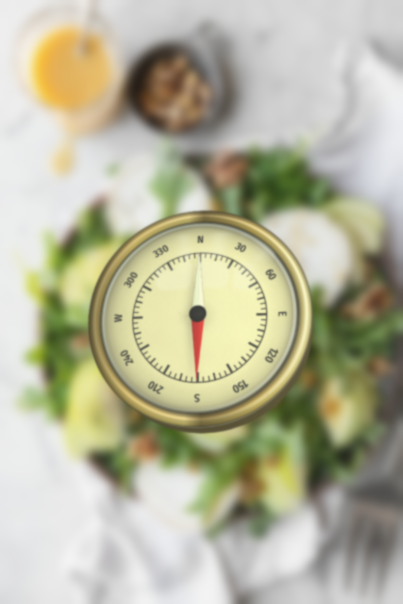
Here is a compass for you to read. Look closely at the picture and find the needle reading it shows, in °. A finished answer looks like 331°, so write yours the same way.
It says 180°
